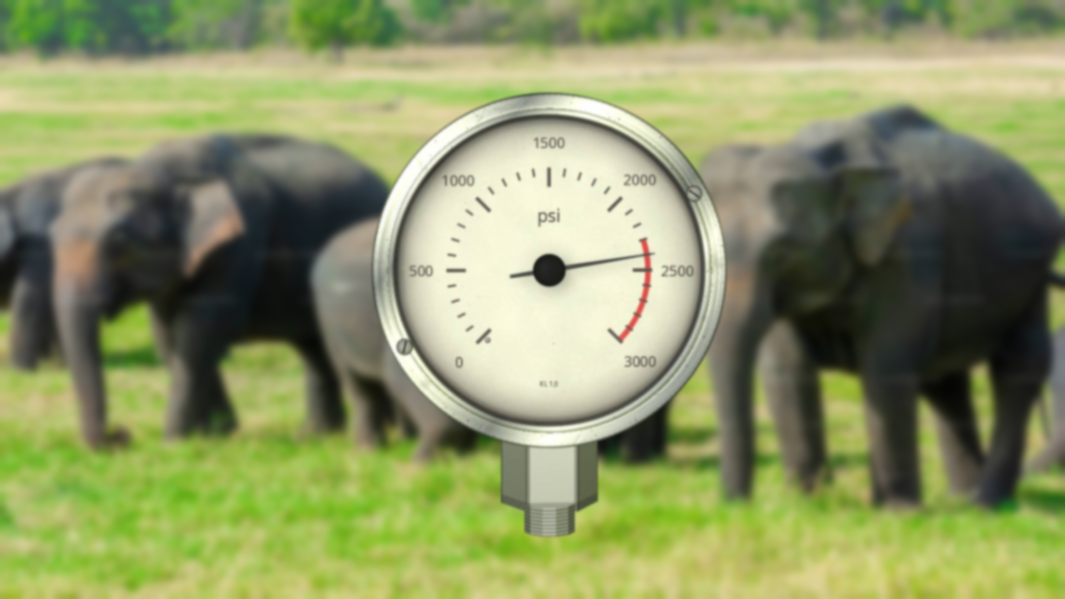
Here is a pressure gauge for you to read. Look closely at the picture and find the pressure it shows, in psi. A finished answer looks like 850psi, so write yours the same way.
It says 2400psi
